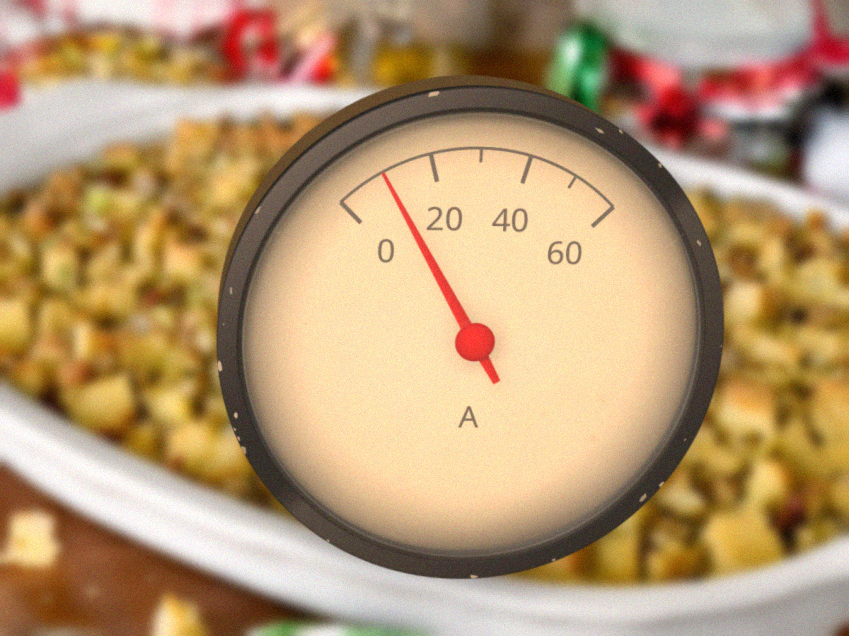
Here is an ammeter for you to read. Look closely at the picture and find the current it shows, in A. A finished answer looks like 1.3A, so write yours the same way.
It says 10A
